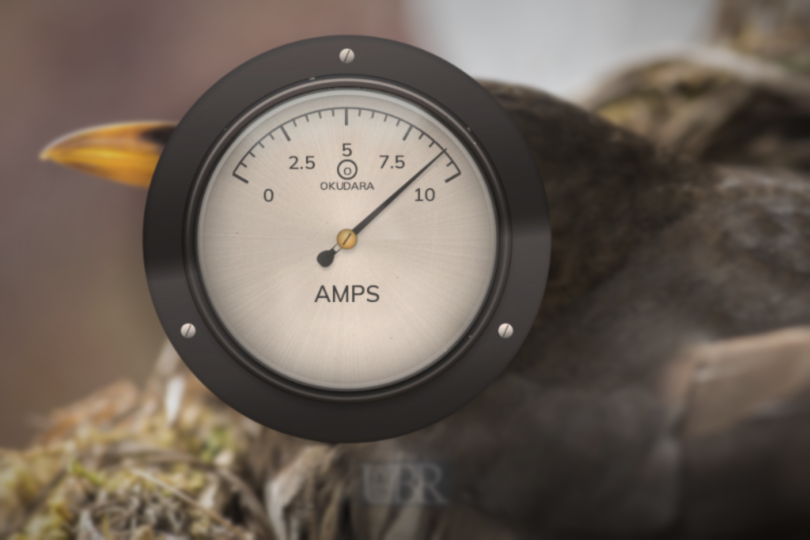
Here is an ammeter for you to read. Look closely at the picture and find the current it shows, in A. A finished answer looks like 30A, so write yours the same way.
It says 9A
